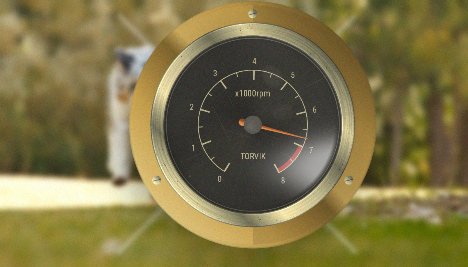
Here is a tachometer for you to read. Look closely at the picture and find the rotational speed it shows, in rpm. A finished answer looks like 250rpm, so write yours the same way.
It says 6750rpm
